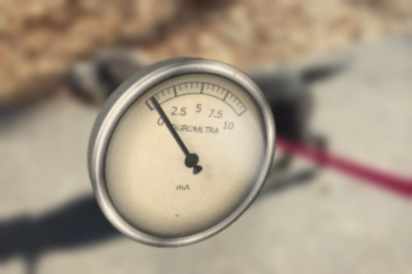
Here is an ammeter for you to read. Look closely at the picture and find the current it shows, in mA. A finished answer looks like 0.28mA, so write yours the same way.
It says 0.5mA
